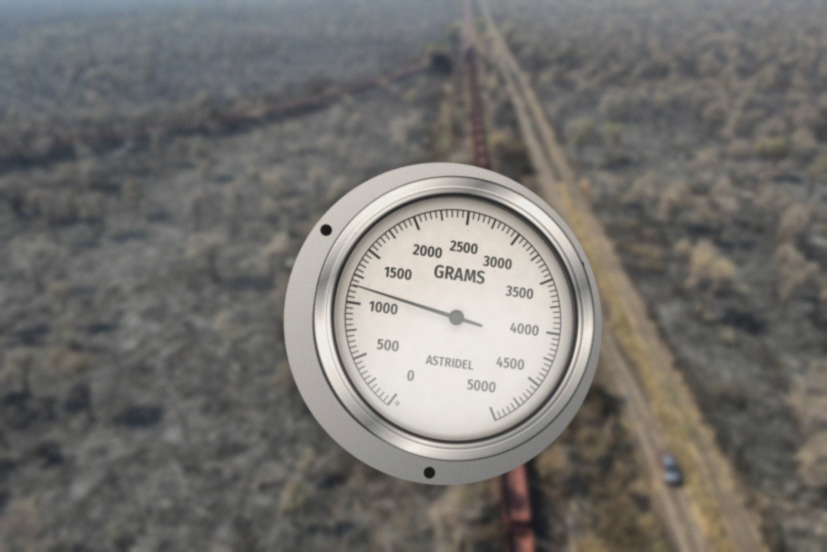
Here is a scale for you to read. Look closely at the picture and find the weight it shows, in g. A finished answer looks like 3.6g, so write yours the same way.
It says 1150g
